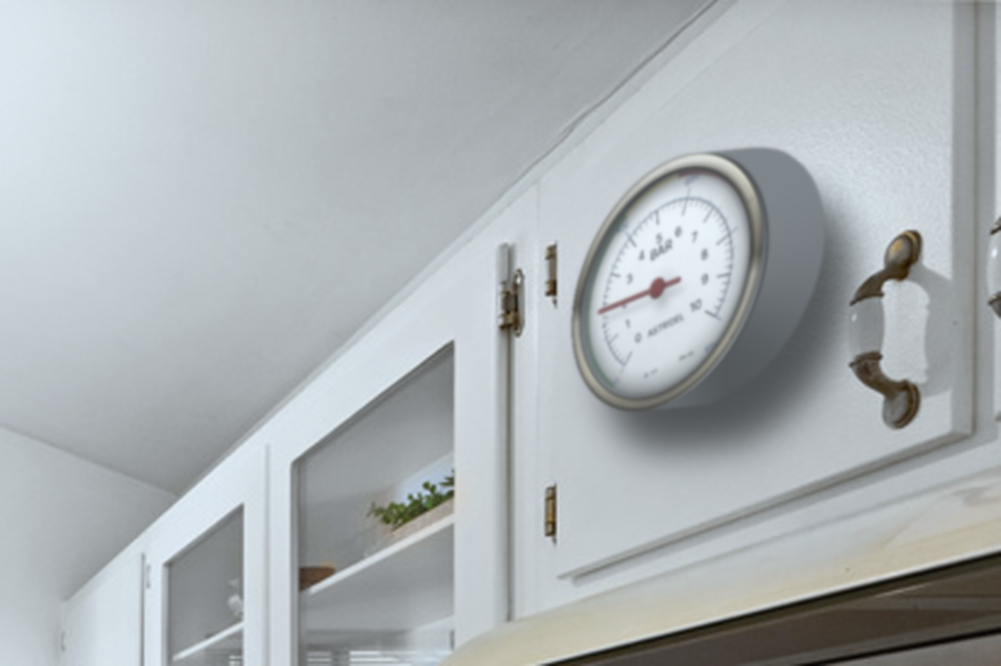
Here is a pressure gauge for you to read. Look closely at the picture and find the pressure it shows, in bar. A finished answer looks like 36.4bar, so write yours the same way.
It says 2bar
